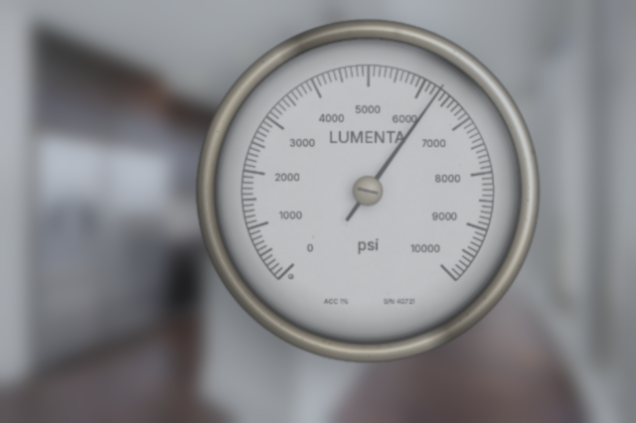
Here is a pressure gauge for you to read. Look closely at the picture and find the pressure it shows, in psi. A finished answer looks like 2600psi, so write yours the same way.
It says 6300psi
